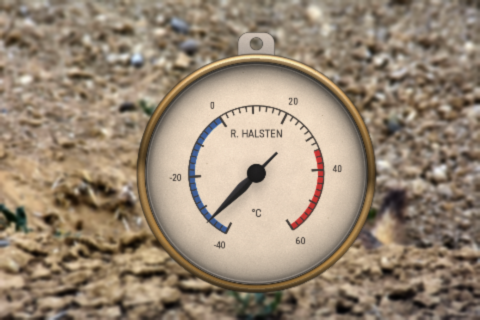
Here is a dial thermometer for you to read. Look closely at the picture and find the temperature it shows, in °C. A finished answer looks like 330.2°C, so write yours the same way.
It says -34°C
